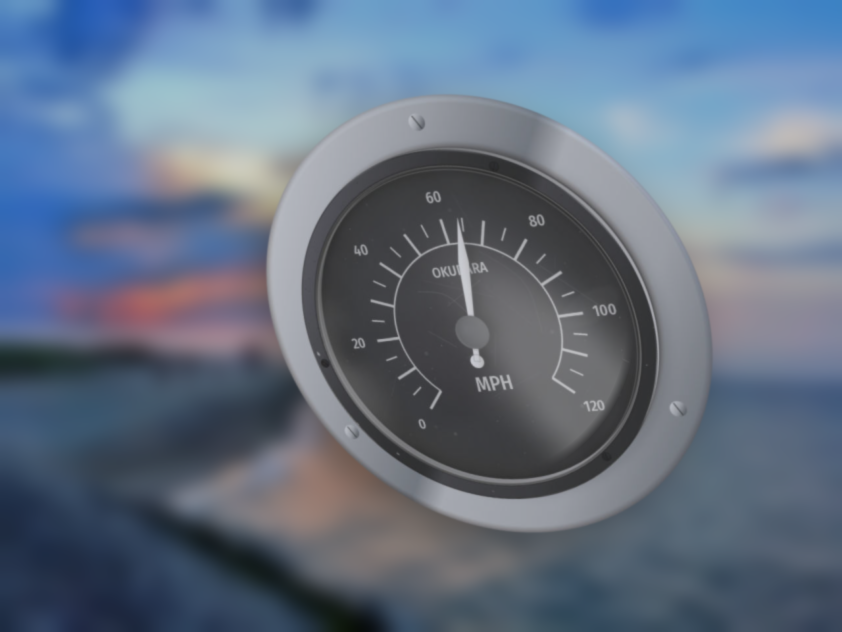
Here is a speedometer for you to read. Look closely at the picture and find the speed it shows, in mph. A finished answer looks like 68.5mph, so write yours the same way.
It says 65mph
